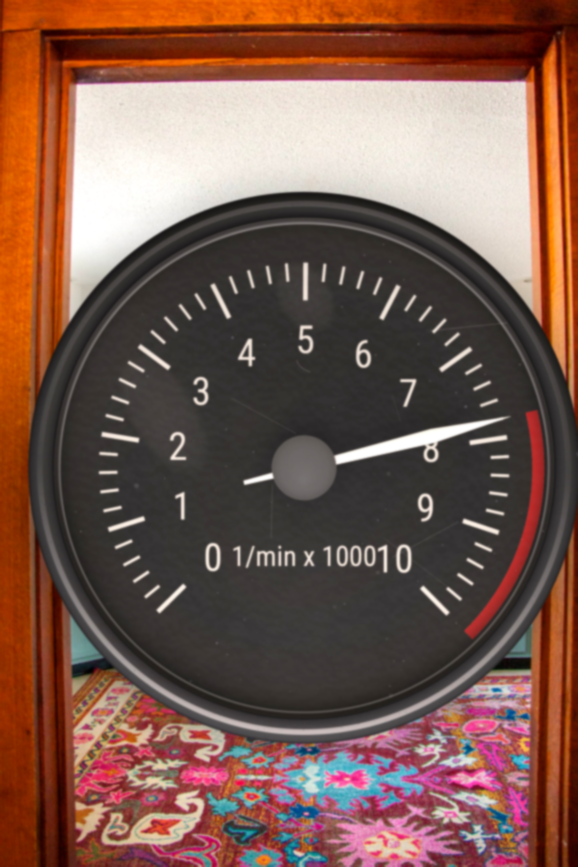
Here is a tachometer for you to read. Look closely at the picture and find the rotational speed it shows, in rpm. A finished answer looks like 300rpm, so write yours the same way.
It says 7800rpm
